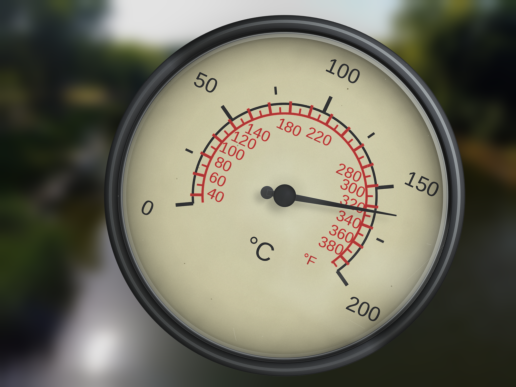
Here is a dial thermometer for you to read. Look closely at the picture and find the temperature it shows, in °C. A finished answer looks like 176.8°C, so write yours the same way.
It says 162.5°C
